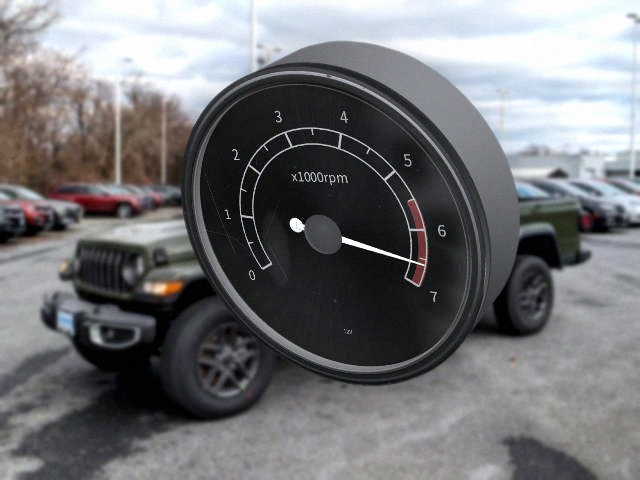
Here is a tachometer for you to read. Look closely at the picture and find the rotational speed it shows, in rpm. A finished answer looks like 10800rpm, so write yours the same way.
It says 6500rpm
